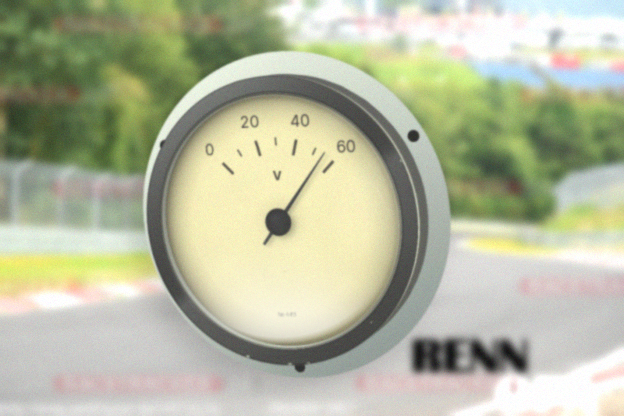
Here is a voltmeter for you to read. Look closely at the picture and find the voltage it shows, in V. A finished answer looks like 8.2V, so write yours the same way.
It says 55V
